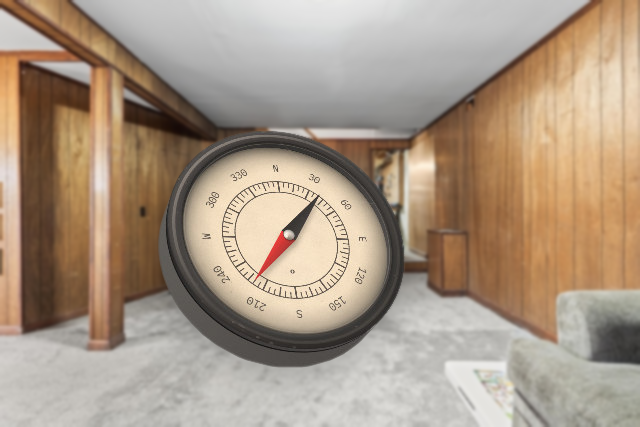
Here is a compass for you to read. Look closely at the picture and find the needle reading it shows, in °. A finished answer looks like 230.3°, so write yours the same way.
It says 220°
